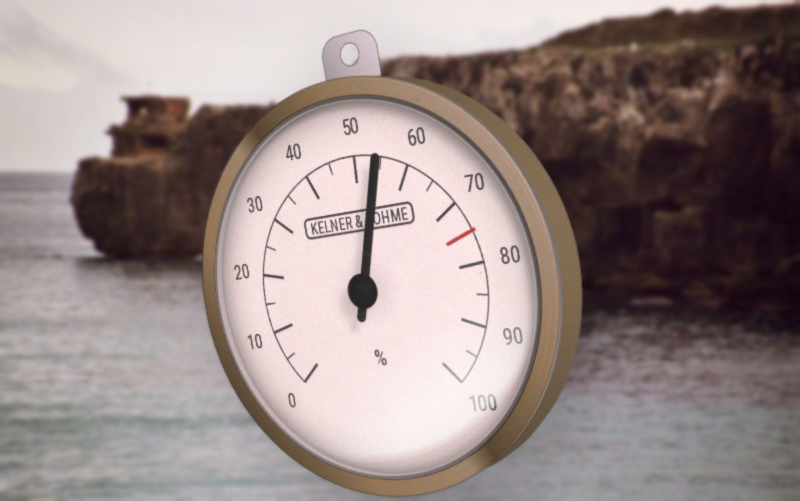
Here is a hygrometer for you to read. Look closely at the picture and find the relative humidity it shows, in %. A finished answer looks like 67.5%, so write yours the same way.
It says 55%
